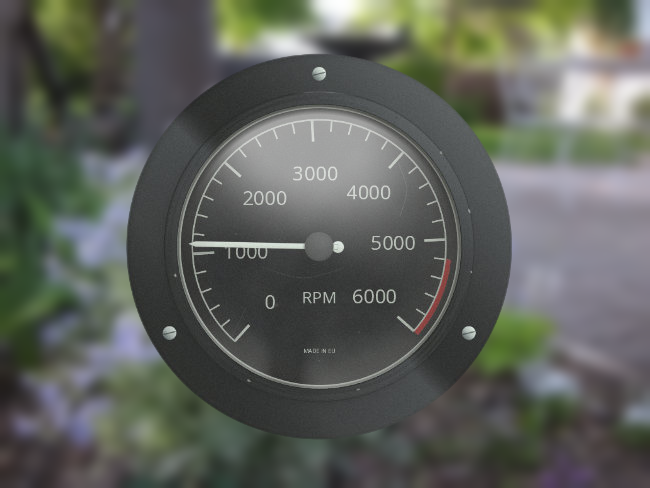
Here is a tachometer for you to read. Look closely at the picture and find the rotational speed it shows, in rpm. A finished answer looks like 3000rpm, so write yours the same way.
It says 1100rpm
